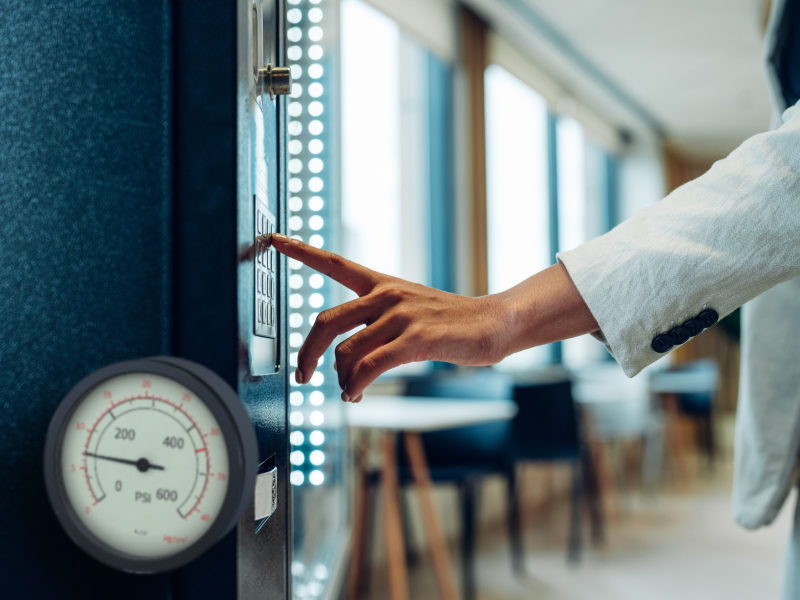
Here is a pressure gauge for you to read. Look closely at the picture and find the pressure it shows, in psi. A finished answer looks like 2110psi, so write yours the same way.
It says 100psi
